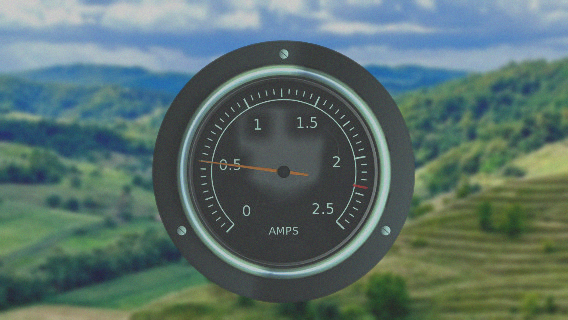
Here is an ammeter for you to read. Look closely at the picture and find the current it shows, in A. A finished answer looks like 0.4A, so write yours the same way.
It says 0.5A
